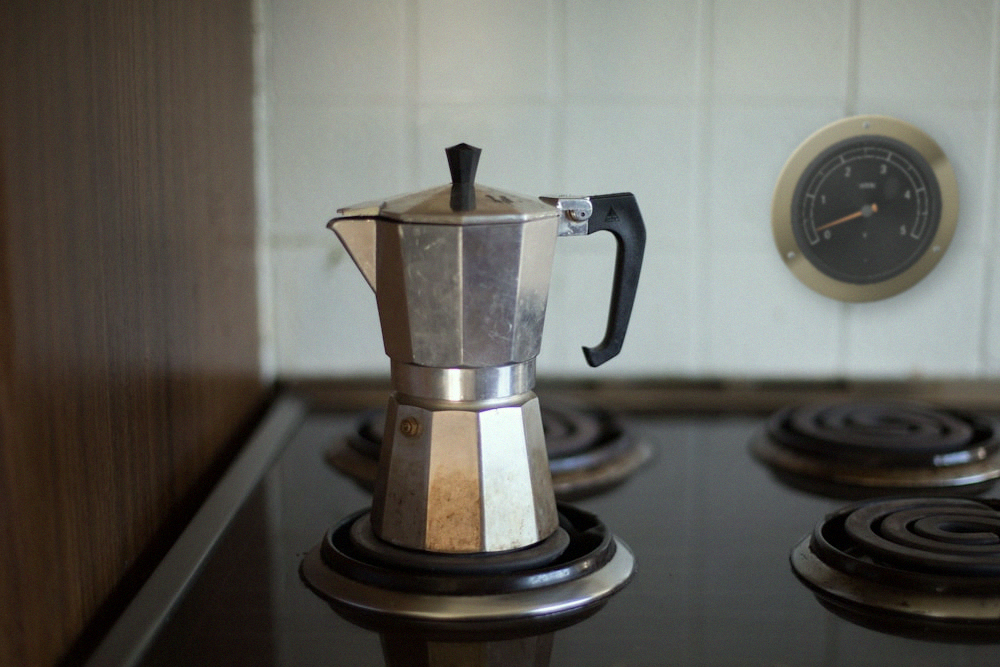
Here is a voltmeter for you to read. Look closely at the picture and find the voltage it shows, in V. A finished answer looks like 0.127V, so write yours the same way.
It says 0.25V
